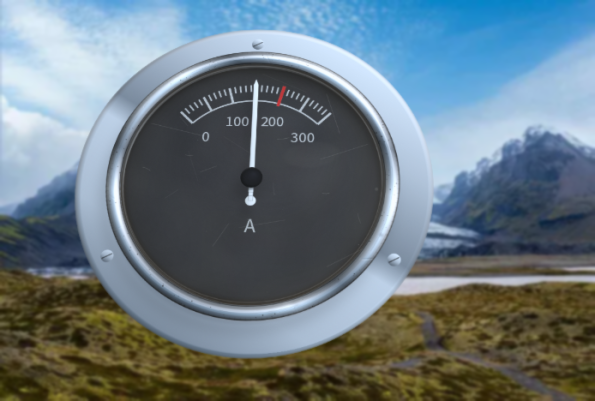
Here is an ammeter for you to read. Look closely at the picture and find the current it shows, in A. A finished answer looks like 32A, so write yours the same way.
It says 150A
